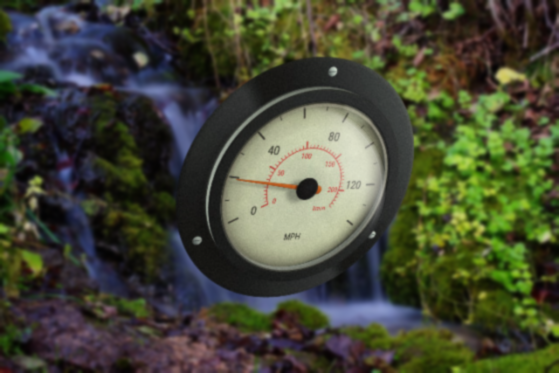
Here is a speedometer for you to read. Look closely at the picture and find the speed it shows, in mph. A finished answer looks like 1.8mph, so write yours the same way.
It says 20mph
